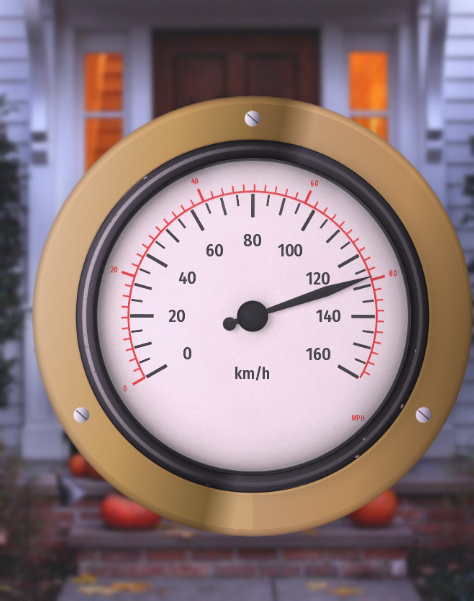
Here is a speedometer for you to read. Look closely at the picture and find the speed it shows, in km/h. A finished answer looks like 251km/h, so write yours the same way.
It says 127.5km/h
